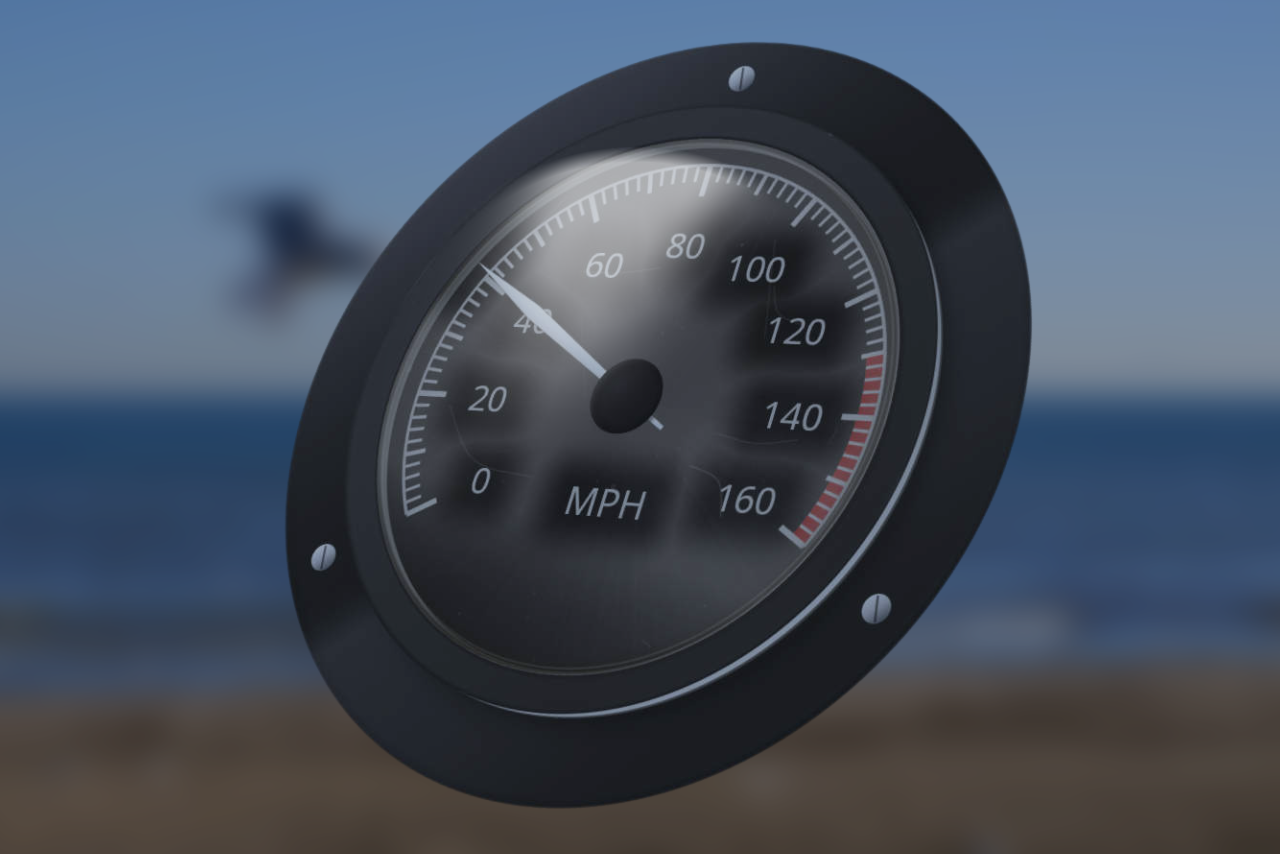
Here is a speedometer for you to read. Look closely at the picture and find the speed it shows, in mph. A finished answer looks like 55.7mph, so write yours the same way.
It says 41mph
